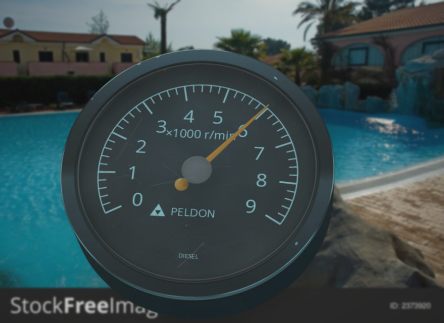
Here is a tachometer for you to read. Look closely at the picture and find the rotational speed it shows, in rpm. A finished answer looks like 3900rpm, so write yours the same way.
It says 6000rpm
